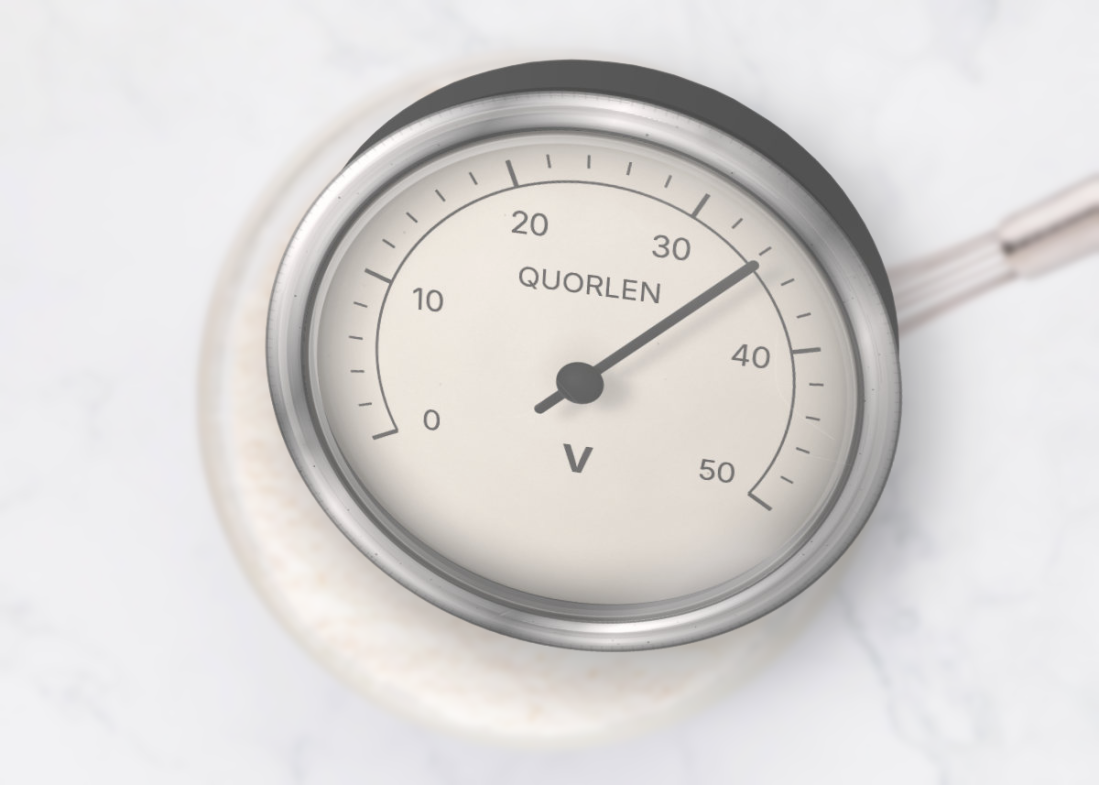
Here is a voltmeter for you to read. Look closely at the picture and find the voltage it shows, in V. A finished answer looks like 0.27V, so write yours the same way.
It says 34V
